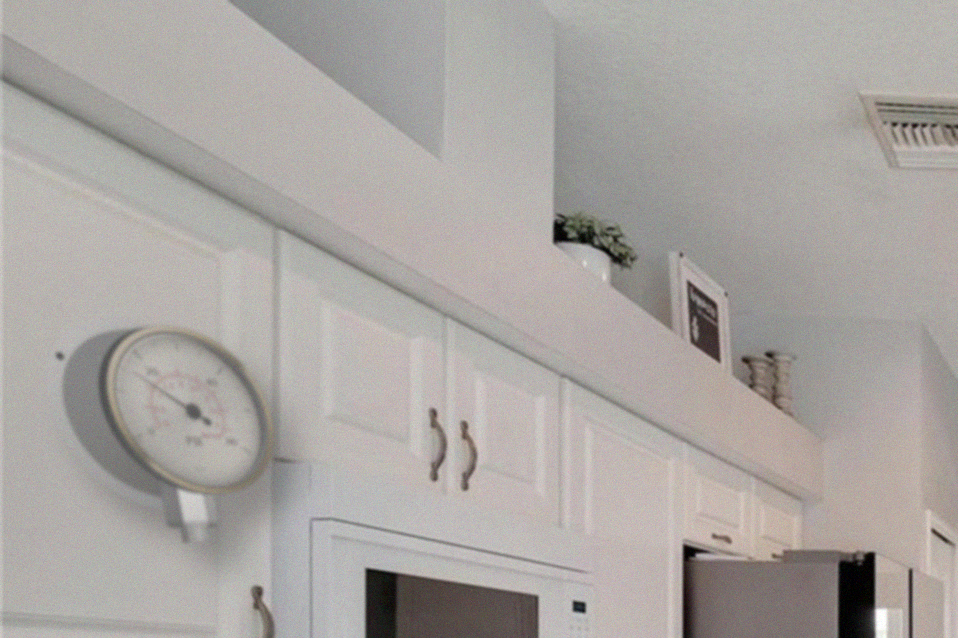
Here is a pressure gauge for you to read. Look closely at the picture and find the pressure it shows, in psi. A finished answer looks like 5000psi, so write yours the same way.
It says 15psi
